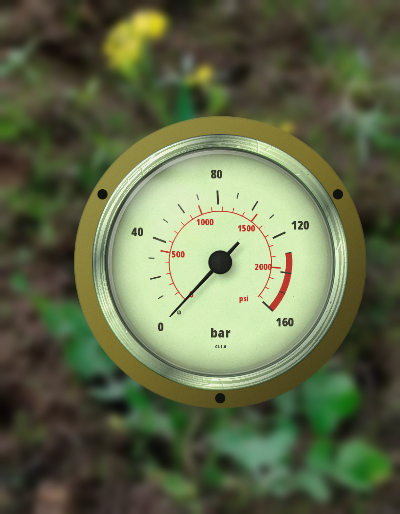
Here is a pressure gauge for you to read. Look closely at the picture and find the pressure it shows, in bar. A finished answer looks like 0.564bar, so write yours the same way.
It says 0bar
